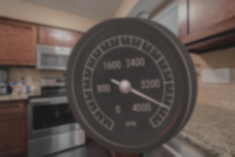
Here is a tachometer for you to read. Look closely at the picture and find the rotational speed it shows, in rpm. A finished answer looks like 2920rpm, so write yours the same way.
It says 3600rpm
